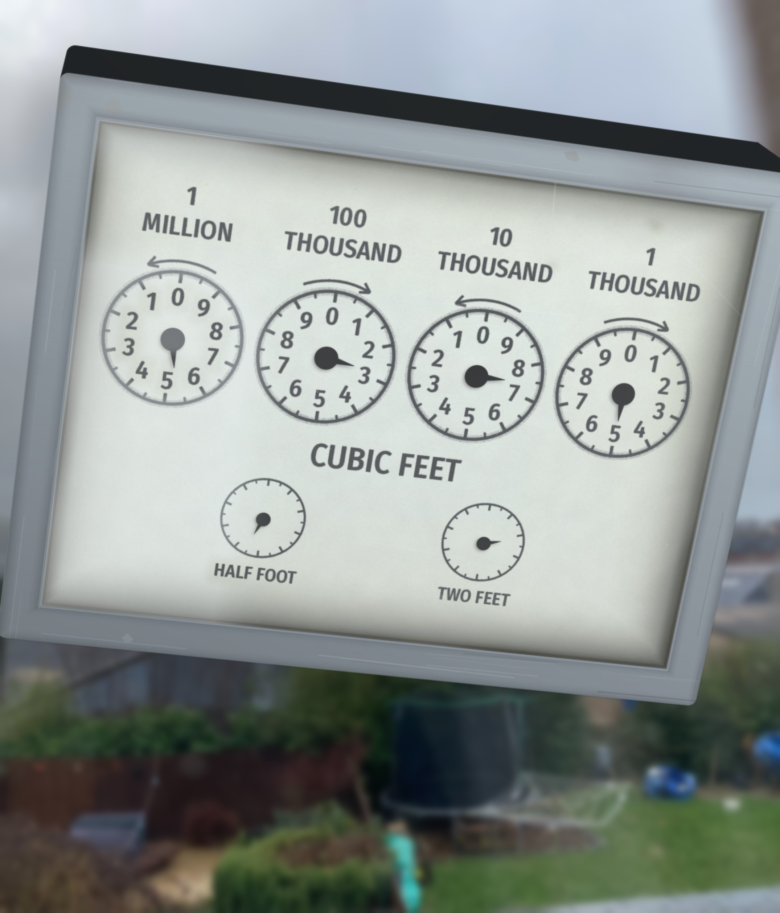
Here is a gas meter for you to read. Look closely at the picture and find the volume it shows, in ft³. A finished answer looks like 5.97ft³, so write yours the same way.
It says 527500ft³
